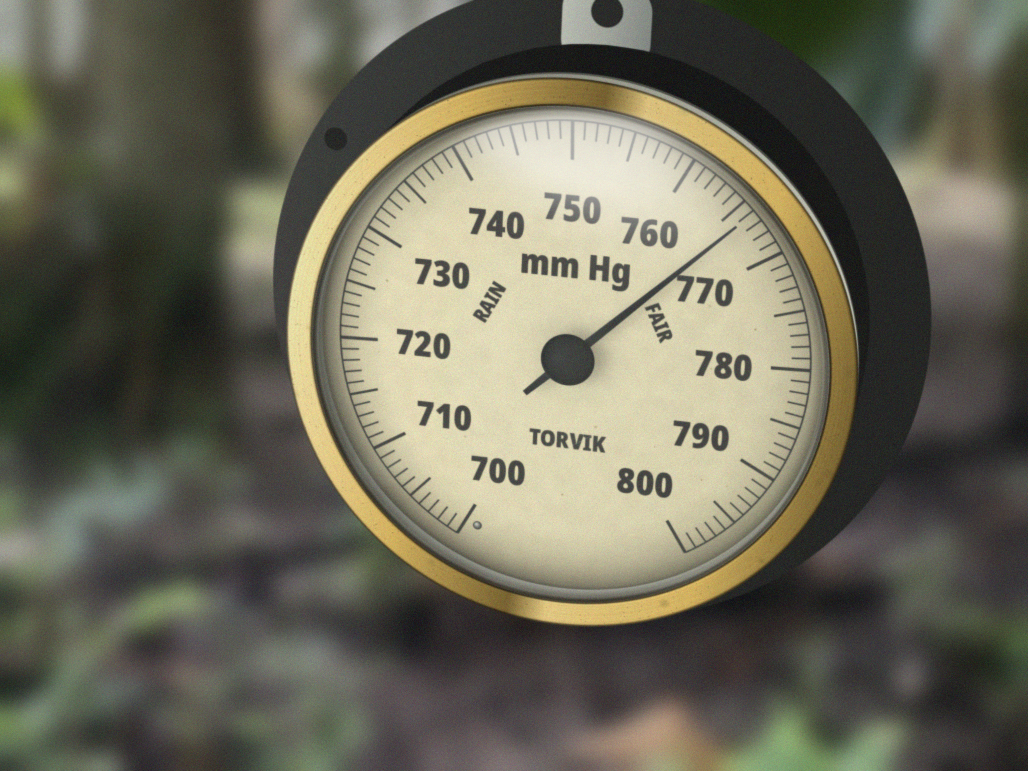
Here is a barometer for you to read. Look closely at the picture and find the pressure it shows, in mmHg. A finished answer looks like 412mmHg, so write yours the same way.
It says 766mmHg
